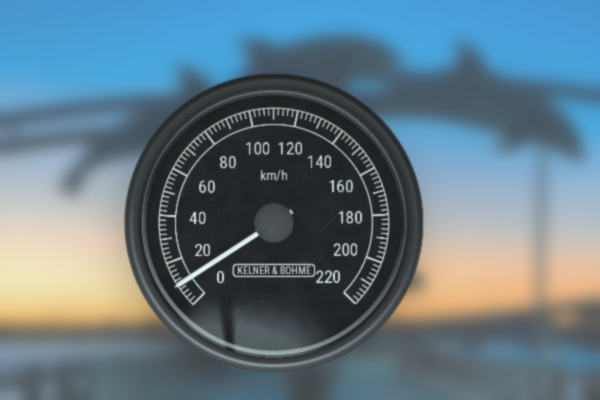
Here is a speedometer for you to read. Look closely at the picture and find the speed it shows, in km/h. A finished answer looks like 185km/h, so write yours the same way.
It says 10km/h
